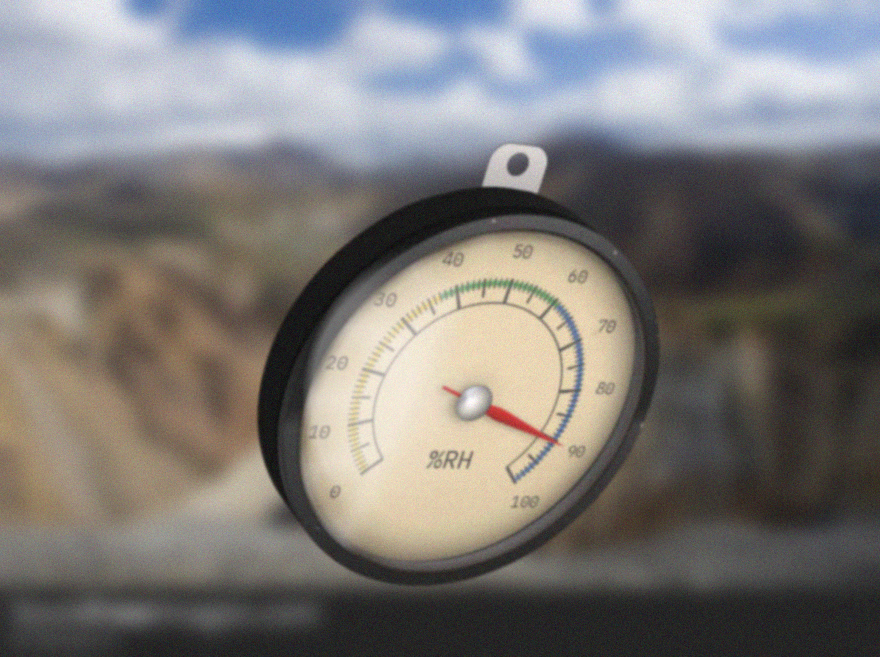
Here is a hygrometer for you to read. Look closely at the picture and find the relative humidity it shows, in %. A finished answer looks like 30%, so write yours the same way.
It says 90%
